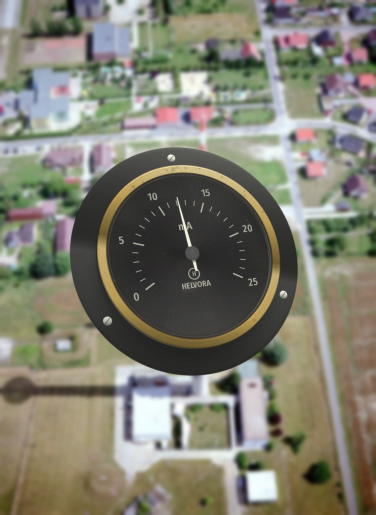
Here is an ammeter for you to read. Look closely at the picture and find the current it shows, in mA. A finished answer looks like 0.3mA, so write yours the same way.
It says 12mA
